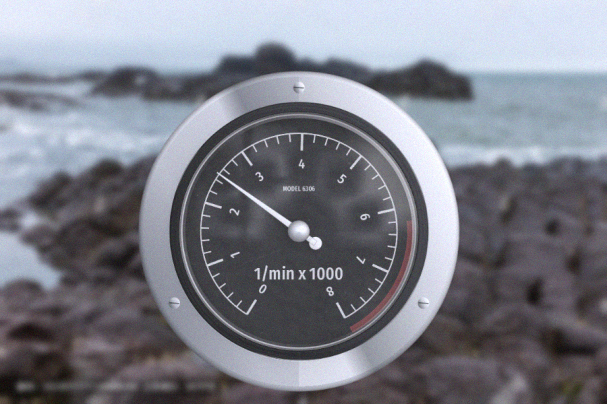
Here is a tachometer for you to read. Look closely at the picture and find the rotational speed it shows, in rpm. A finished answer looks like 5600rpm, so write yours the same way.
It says 2500rpm
